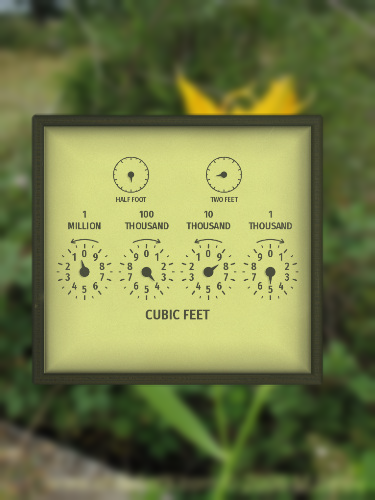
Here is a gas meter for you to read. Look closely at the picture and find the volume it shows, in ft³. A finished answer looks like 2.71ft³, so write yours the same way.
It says 38500ft³
